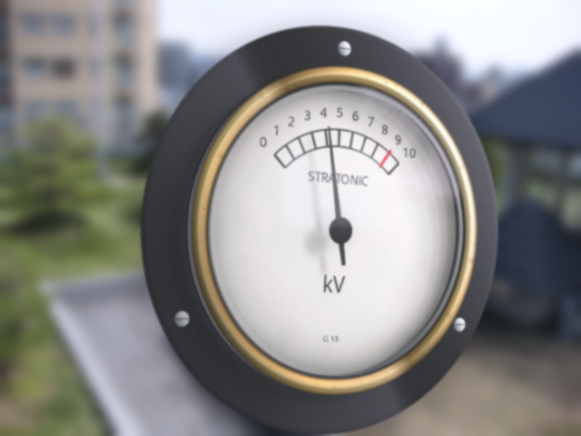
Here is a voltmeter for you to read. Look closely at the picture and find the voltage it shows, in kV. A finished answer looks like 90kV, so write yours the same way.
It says 4kV
